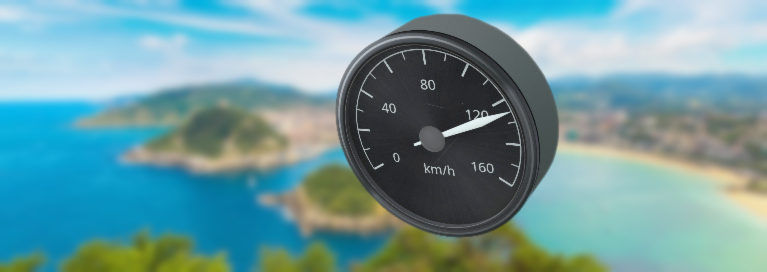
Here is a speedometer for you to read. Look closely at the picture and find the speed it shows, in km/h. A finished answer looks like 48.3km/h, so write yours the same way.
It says 125km/h
